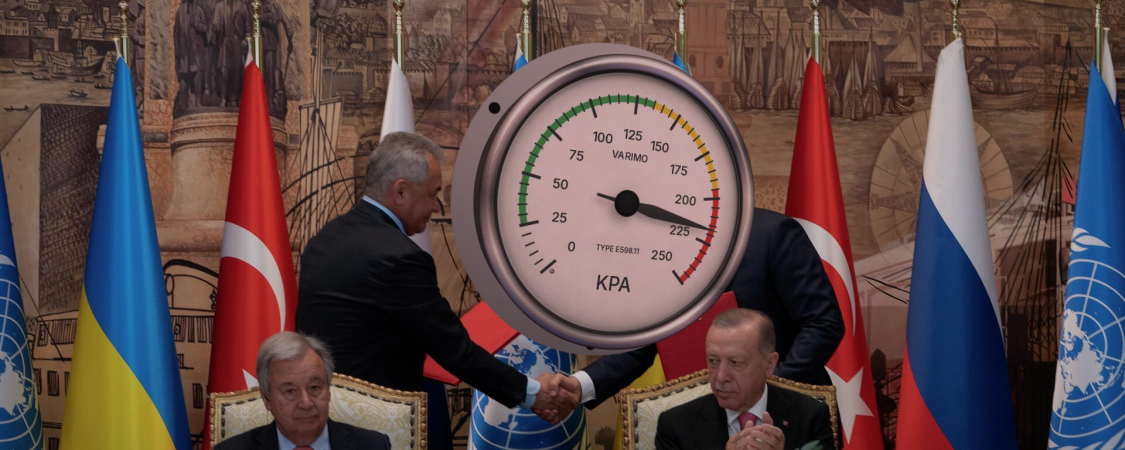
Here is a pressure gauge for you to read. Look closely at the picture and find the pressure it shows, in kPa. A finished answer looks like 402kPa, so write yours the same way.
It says 217.5kPa
